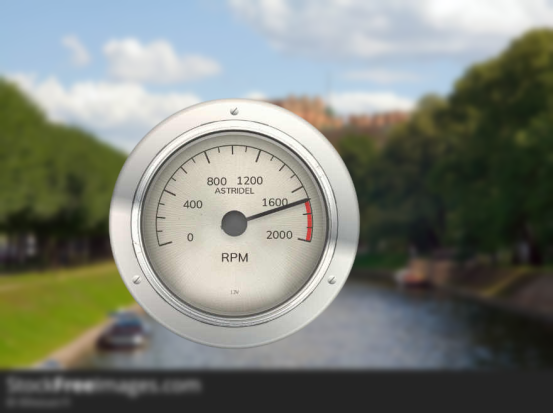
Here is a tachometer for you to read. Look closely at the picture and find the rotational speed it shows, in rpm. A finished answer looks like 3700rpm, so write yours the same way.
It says 1700rpm
